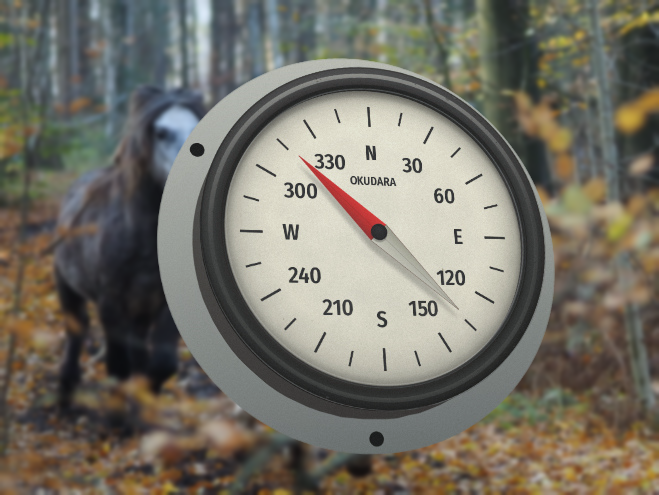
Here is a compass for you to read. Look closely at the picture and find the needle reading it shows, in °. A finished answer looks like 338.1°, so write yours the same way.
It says 315°
